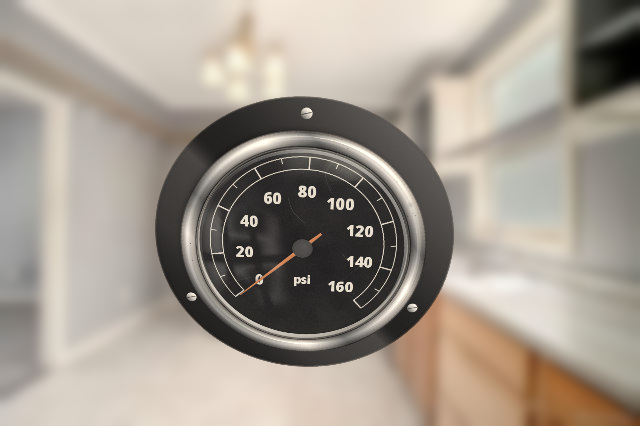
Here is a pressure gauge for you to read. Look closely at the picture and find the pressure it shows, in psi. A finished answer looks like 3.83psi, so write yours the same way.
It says 0psi
